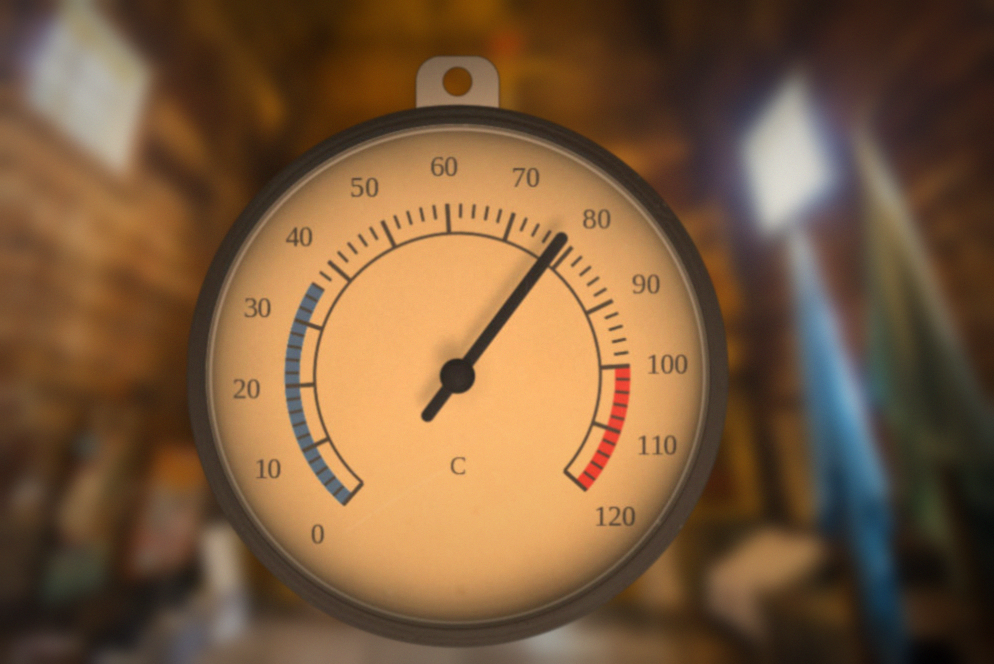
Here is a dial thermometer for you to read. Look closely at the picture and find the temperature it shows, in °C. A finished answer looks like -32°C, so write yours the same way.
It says 78°C
